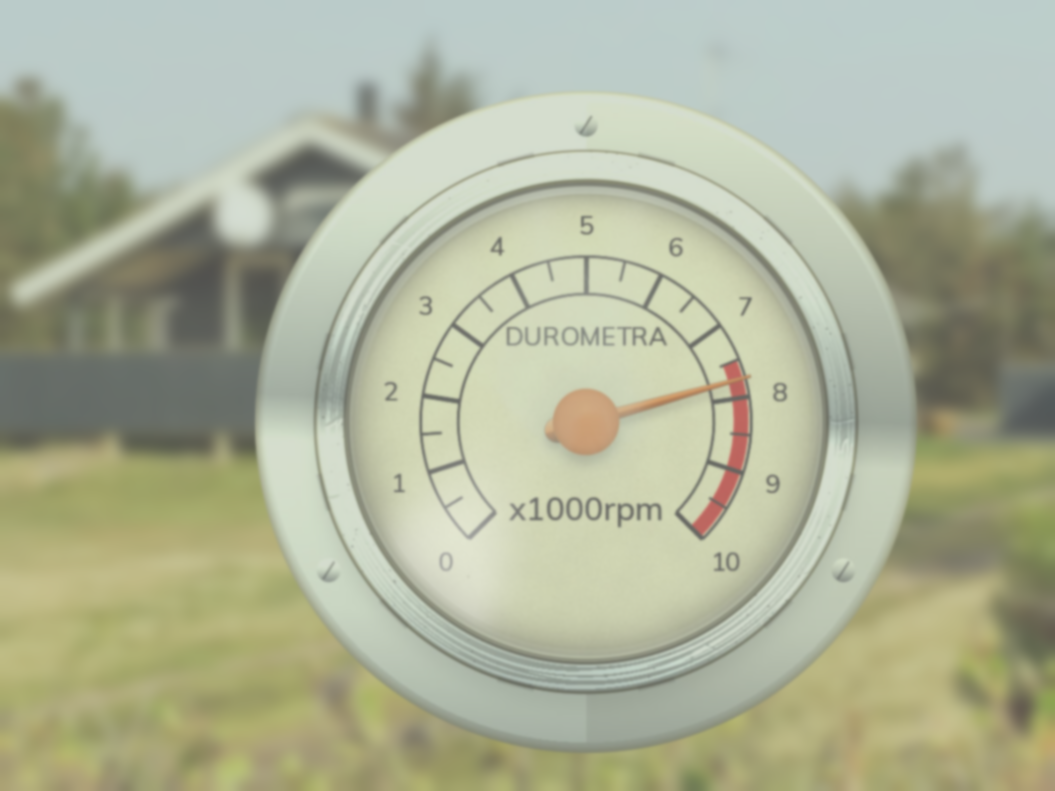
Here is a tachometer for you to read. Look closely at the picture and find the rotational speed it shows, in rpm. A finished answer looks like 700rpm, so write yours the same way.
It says 7750rpm
